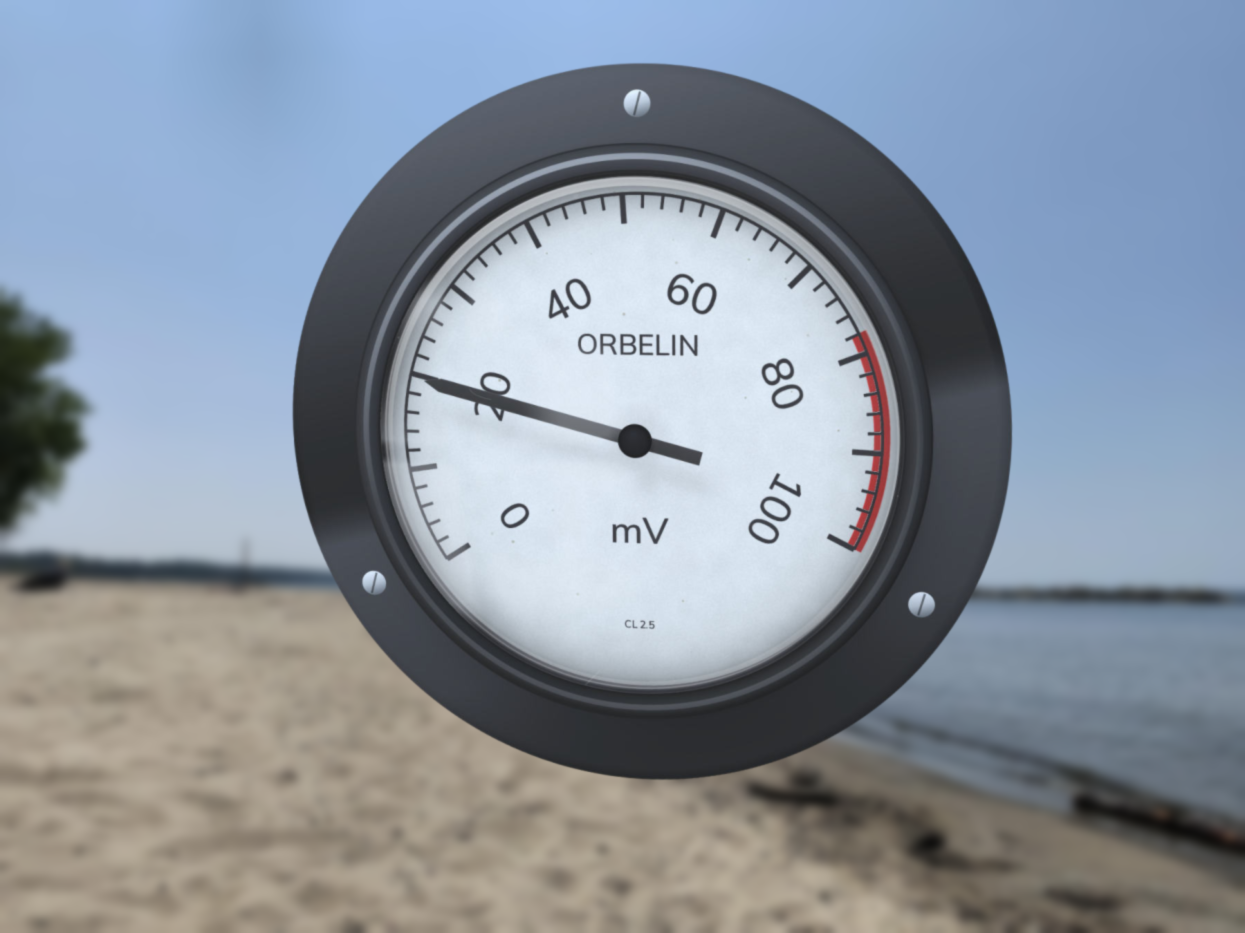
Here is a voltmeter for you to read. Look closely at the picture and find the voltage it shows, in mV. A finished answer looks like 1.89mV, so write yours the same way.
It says 20mV
